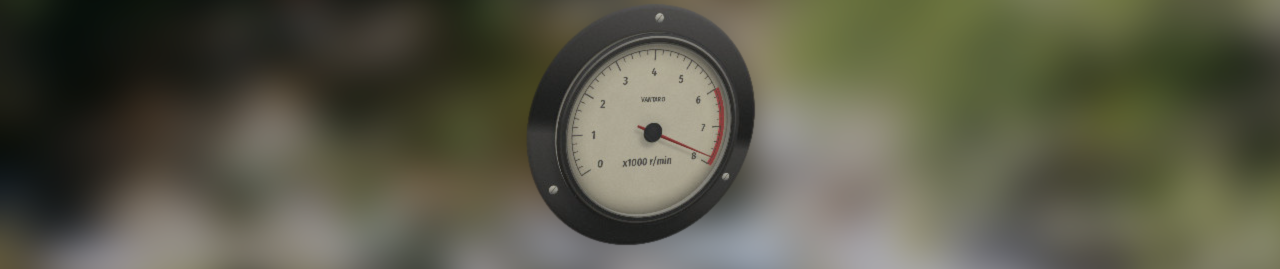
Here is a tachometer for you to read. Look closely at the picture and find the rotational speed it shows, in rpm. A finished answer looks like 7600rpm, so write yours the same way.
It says 7800rpm
